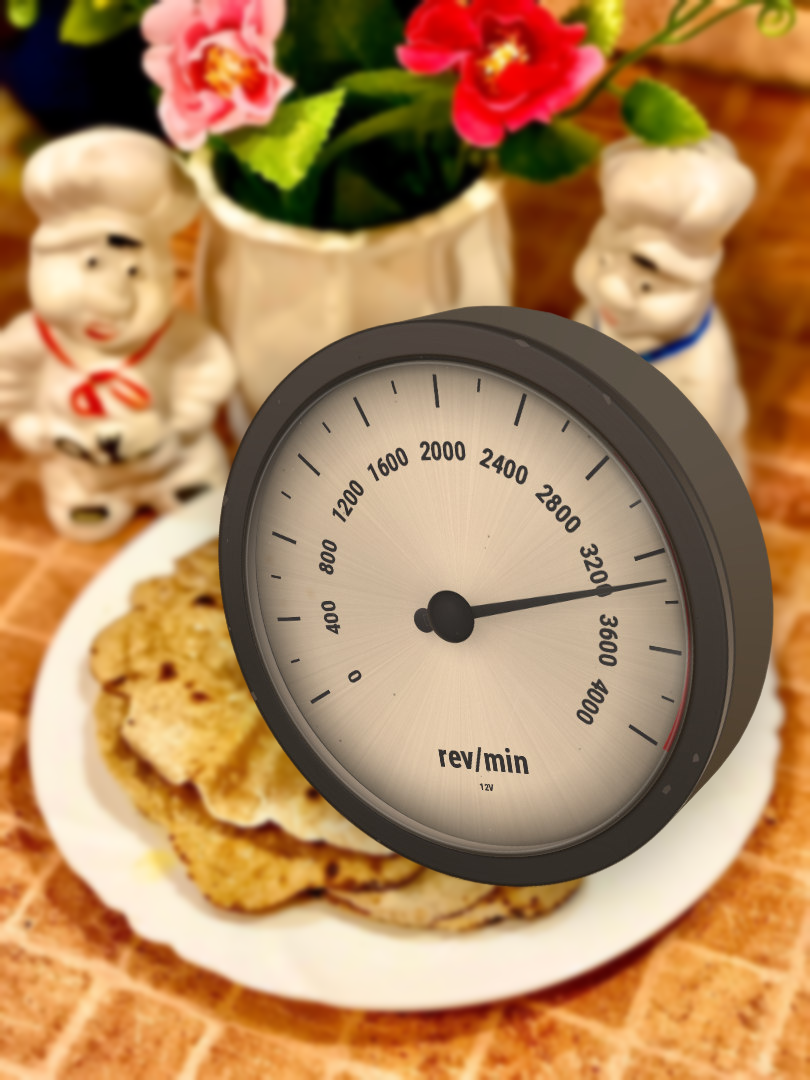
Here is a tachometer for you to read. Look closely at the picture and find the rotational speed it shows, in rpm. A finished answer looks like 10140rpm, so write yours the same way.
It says 3300rpm
